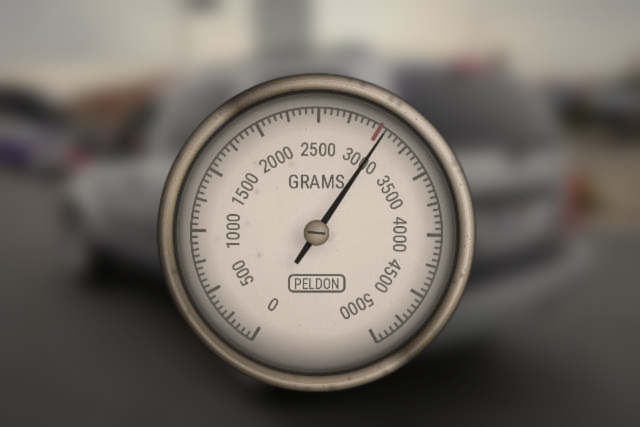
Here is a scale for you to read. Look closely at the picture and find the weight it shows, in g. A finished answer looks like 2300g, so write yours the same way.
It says 3050g
